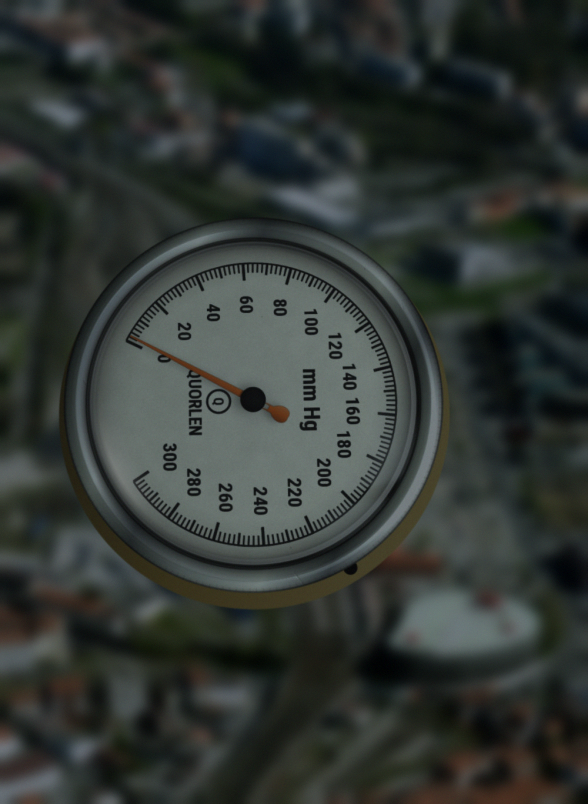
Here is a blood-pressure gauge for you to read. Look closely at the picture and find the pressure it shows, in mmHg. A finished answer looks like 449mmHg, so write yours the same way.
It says 2mmHg
